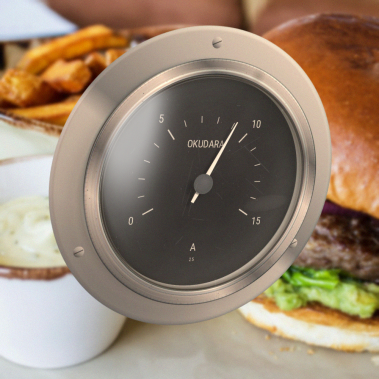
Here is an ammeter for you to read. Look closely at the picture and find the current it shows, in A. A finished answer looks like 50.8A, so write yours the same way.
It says 9A
